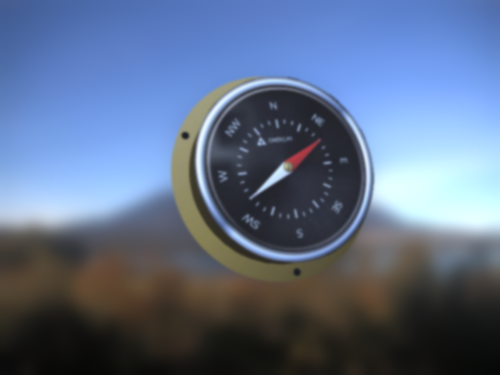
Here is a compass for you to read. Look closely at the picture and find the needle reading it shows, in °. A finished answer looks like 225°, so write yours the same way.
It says 60°
